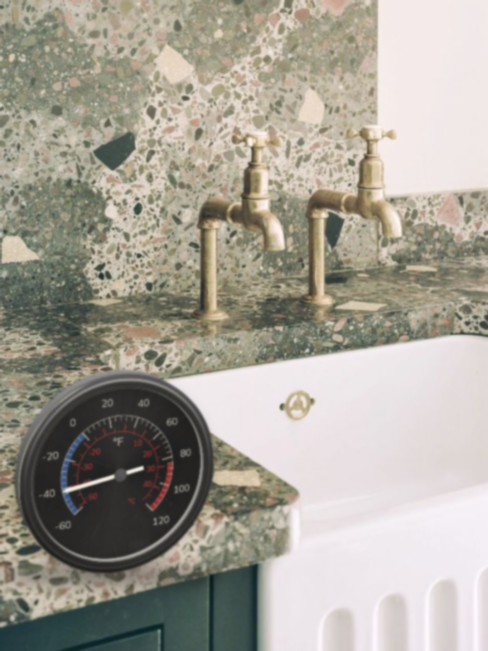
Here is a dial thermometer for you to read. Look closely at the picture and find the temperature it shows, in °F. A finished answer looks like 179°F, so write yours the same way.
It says -40°F
